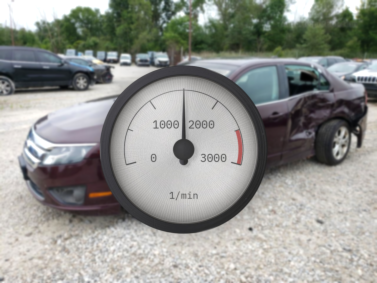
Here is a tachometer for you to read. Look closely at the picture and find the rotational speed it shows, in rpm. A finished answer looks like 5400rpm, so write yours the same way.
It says 1500rpm
